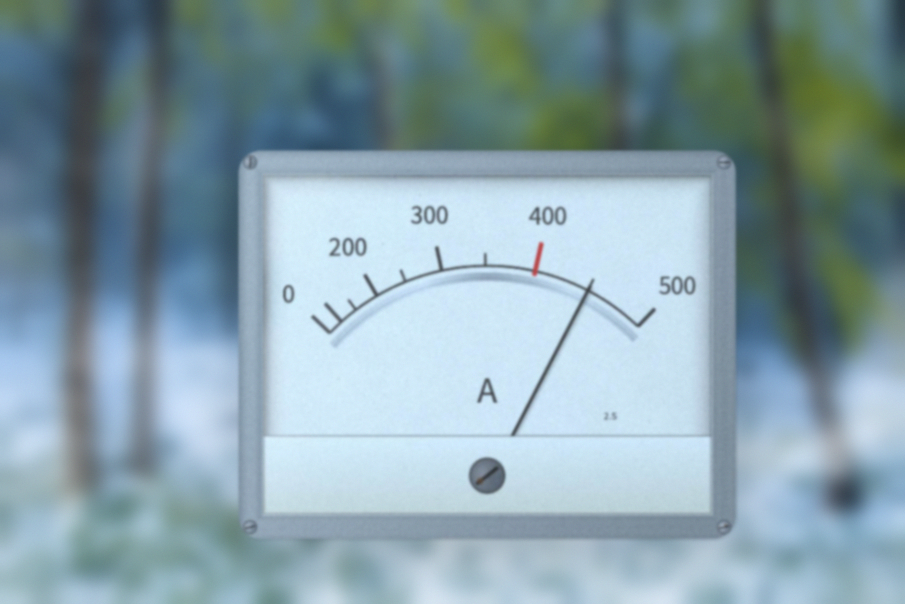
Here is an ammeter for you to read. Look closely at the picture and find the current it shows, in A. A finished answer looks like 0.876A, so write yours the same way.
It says 450A
